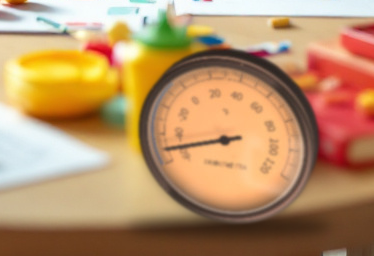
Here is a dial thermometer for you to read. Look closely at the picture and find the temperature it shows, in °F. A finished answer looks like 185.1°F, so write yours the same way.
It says -50°F
